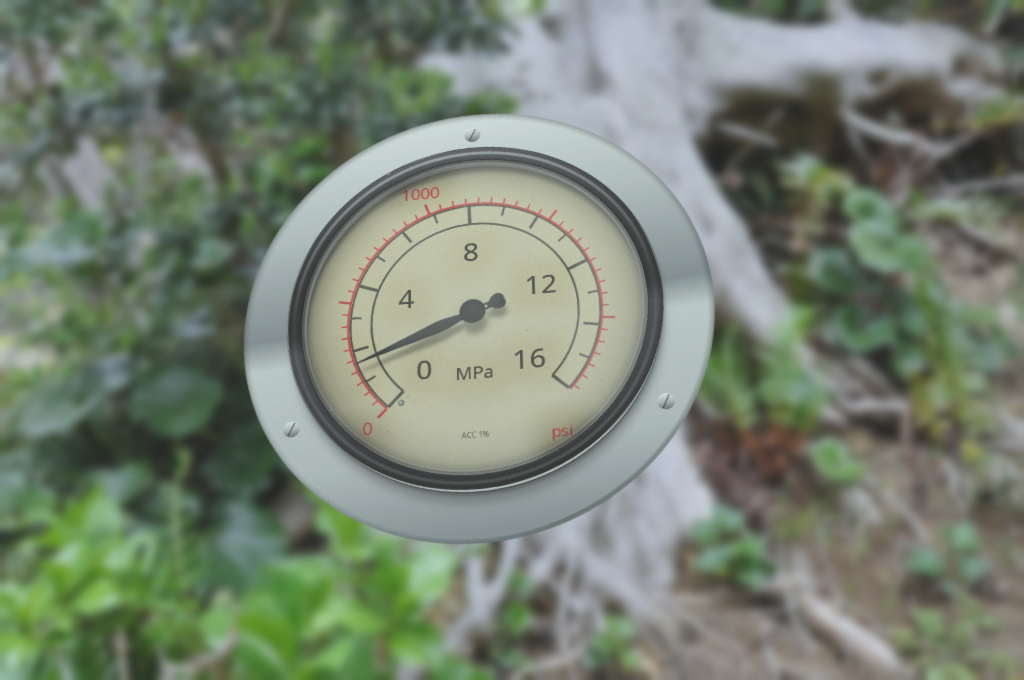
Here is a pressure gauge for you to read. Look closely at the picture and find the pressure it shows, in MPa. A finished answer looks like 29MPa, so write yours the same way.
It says 1.5MPa
